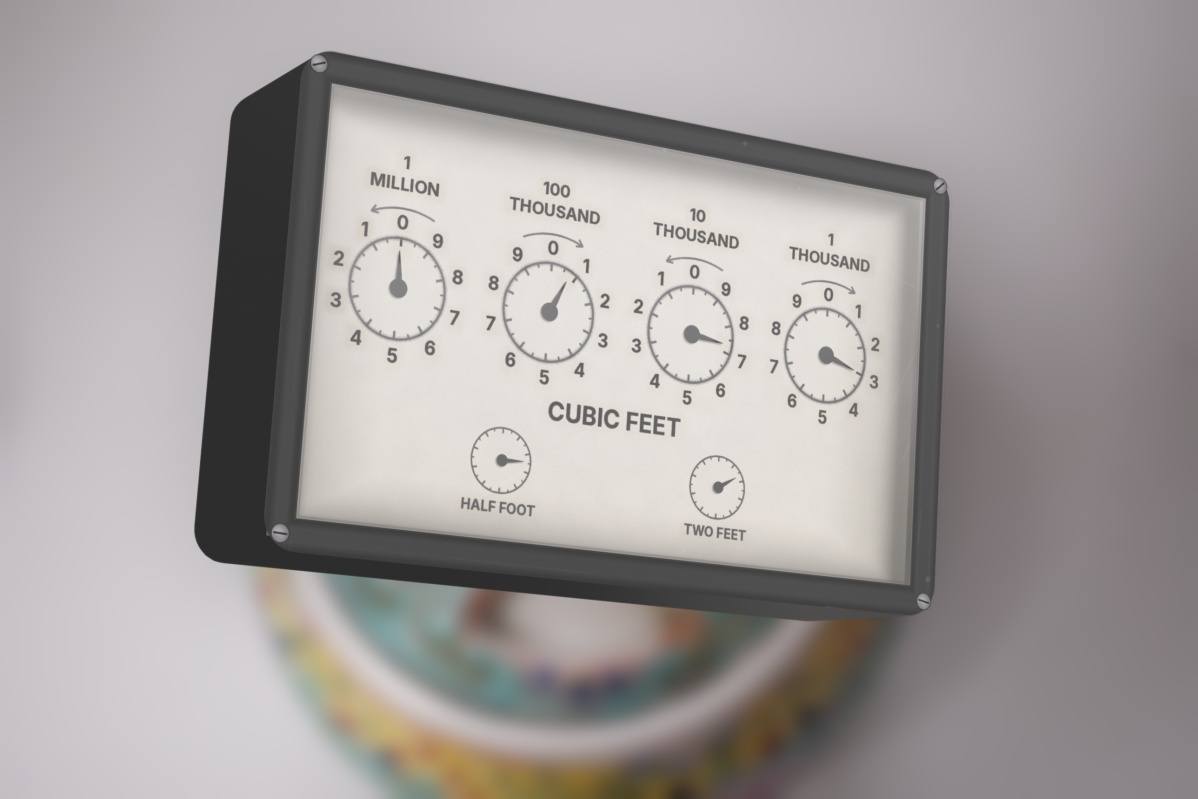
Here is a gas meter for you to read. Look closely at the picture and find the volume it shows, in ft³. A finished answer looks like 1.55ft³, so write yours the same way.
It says 7300ft³
